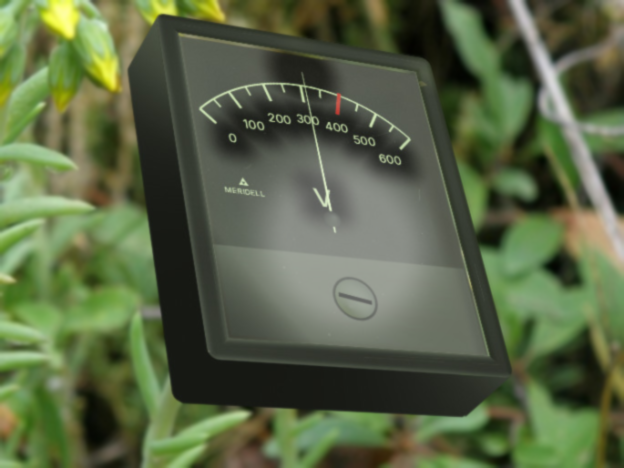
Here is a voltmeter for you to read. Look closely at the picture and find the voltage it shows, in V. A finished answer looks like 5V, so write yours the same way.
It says 300V
